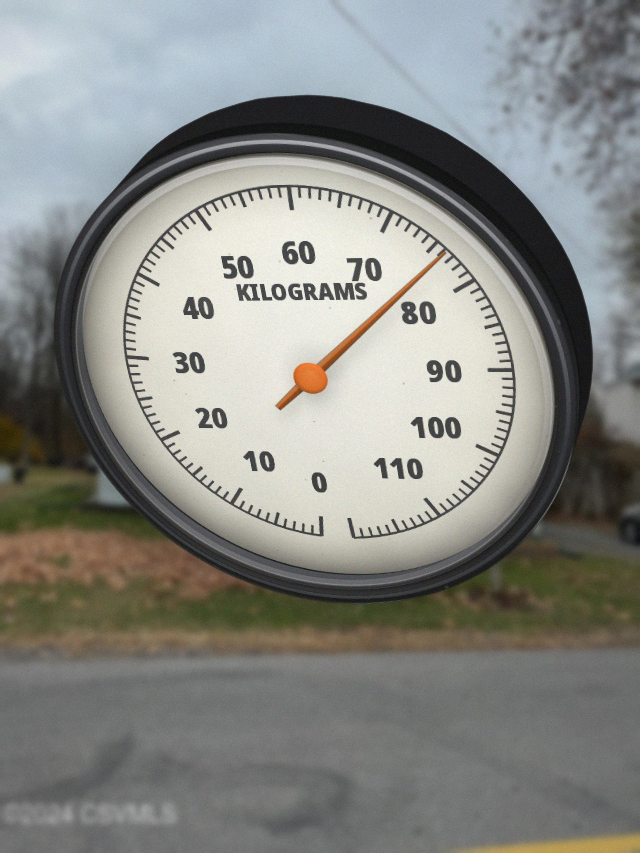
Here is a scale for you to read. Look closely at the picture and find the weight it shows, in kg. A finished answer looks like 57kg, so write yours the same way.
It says 76kg
